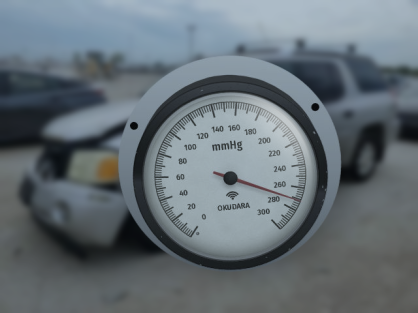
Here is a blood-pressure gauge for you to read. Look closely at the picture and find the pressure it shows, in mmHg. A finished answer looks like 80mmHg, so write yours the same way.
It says 270mmHg
